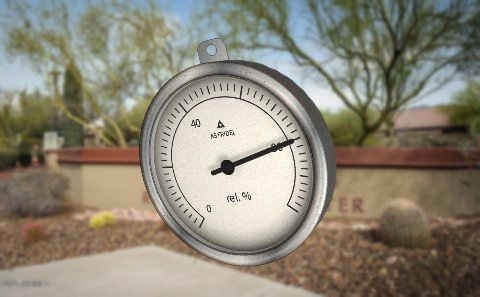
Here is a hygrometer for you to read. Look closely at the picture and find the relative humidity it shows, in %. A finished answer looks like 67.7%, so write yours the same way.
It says 80%
